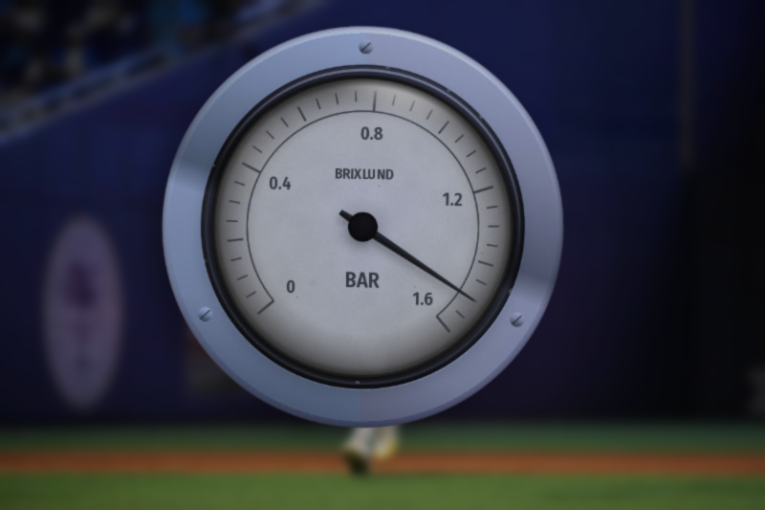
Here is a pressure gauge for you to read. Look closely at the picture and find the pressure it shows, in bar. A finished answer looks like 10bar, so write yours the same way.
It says 1.5bar
